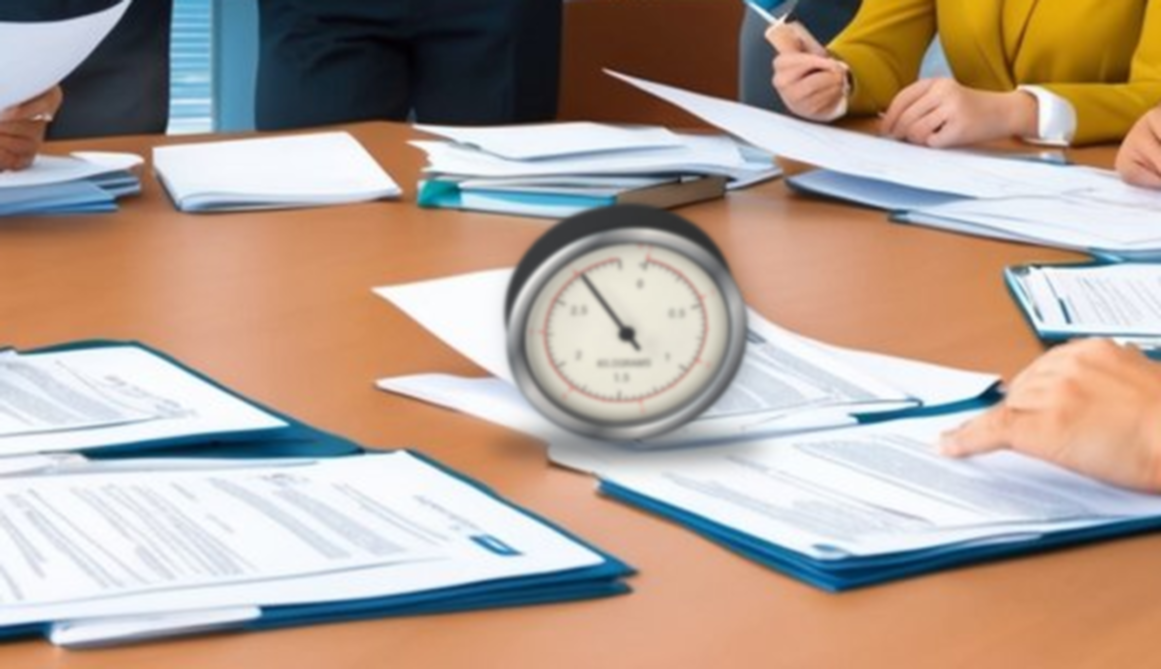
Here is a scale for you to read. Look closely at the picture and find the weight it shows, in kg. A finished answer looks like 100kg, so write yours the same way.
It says 2.75kg
